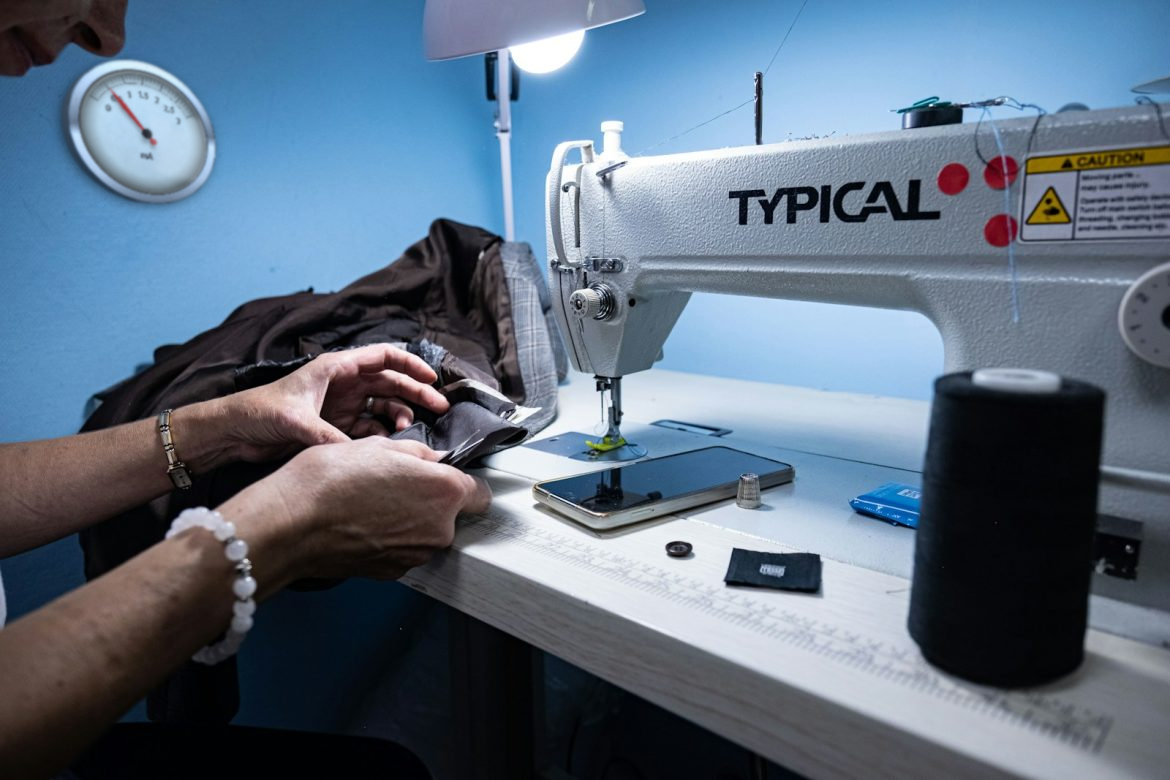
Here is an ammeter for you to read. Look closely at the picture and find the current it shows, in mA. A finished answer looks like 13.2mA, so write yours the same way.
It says 0.5mA
